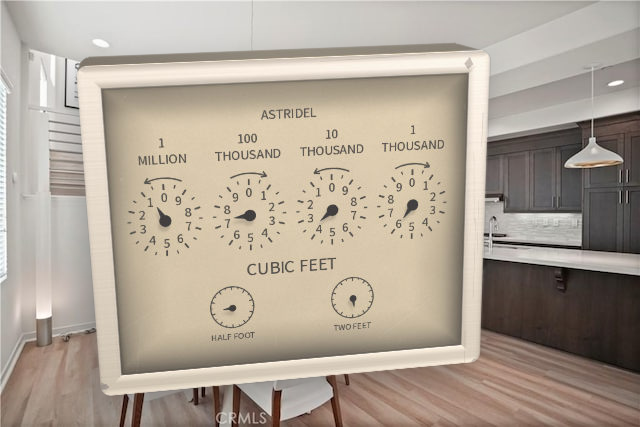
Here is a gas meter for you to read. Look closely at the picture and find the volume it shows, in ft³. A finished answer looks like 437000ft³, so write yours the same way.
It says 73600ft³
